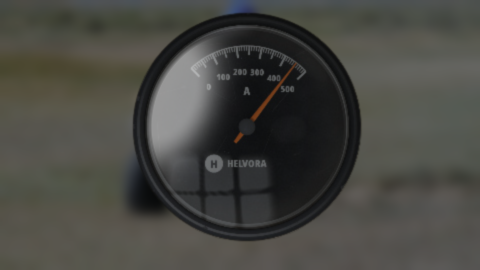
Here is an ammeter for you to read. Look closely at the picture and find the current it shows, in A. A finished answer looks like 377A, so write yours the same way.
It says 450A
